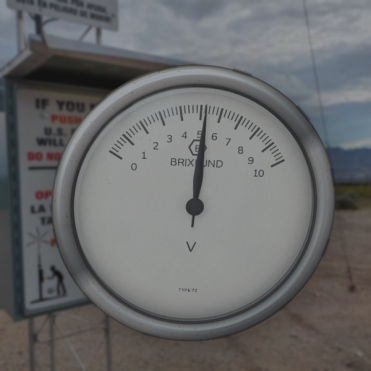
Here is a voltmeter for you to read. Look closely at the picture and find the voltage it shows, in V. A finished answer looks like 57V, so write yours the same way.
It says 5.2V
